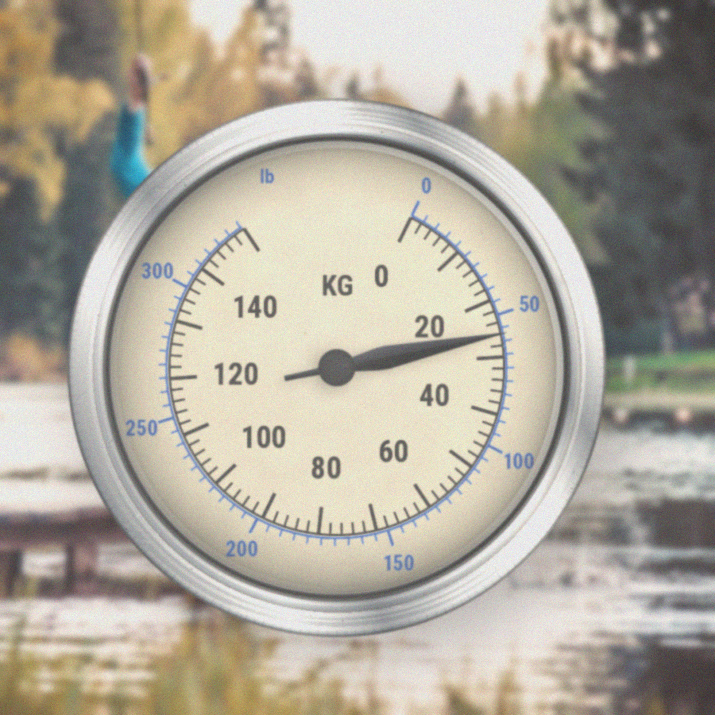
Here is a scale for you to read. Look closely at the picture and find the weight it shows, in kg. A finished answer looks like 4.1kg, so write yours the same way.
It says 26kg
